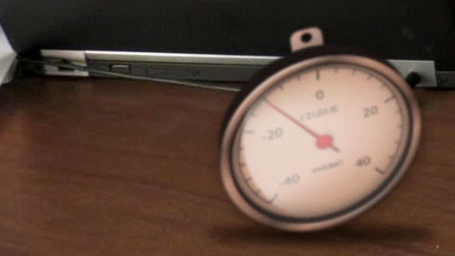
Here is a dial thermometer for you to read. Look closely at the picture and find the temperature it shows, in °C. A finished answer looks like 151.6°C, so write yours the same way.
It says -12°C
